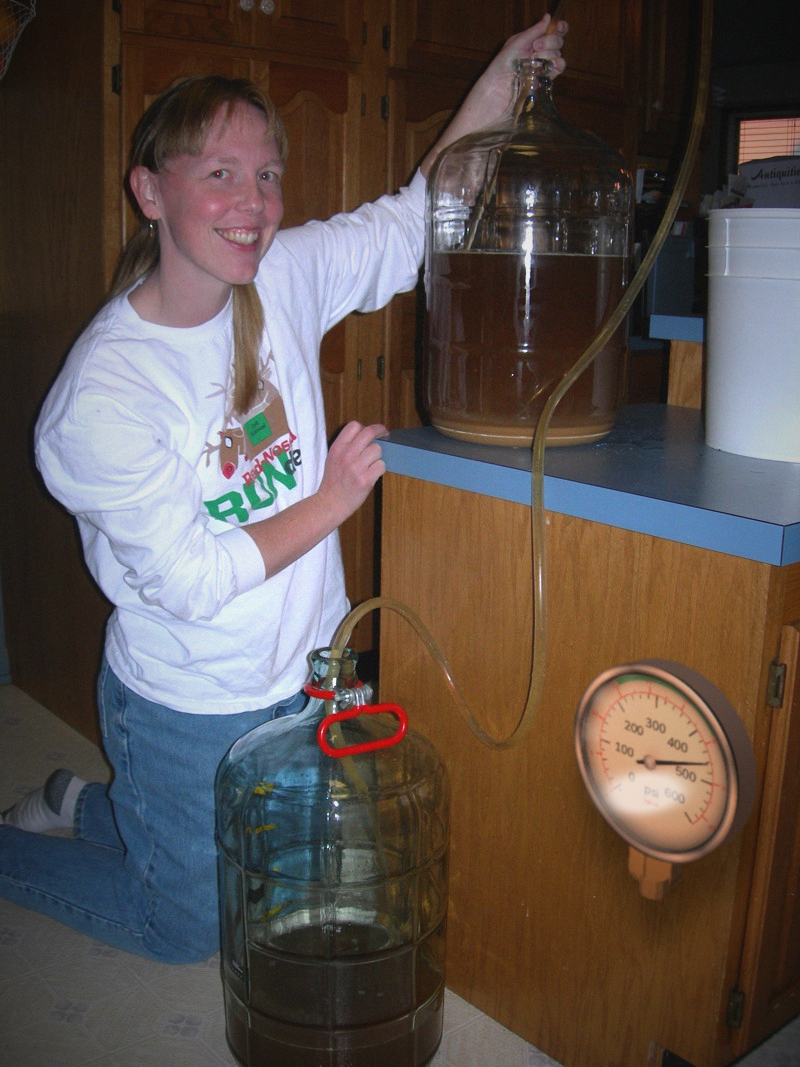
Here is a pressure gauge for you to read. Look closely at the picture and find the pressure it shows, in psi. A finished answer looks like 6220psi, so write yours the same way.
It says 460psi
